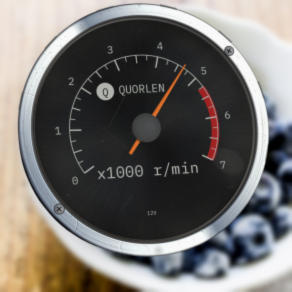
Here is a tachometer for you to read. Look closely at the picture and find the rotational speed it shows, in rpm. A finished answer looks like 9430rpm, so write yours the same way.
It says 4625rpm
